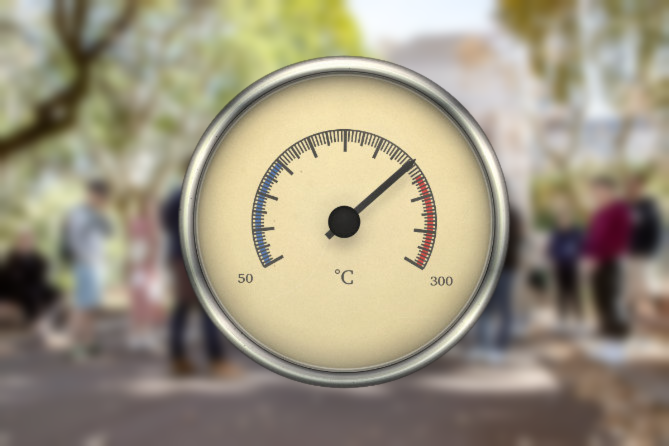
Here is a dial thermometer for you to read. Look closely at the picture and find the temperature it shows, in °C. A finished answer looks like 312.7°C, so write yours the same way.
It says 225°C
